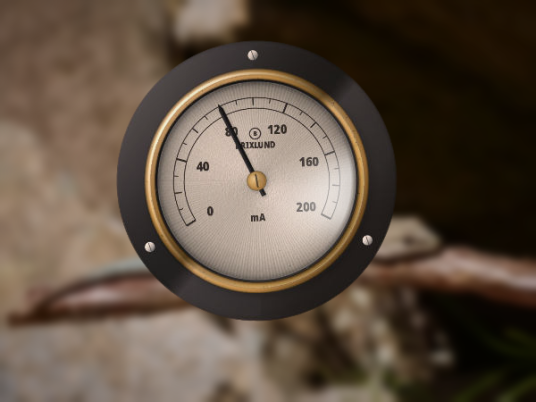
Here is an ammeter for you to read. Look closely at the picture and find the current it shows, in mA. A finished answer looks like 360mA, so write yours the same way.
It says 80mA
